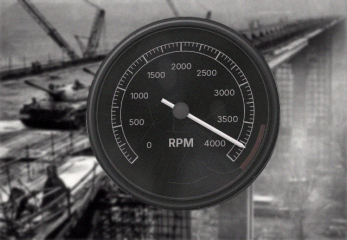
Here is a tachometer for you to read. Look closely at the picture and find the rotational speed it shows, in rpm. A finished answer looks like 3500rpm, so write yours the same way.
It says 3800rpm
